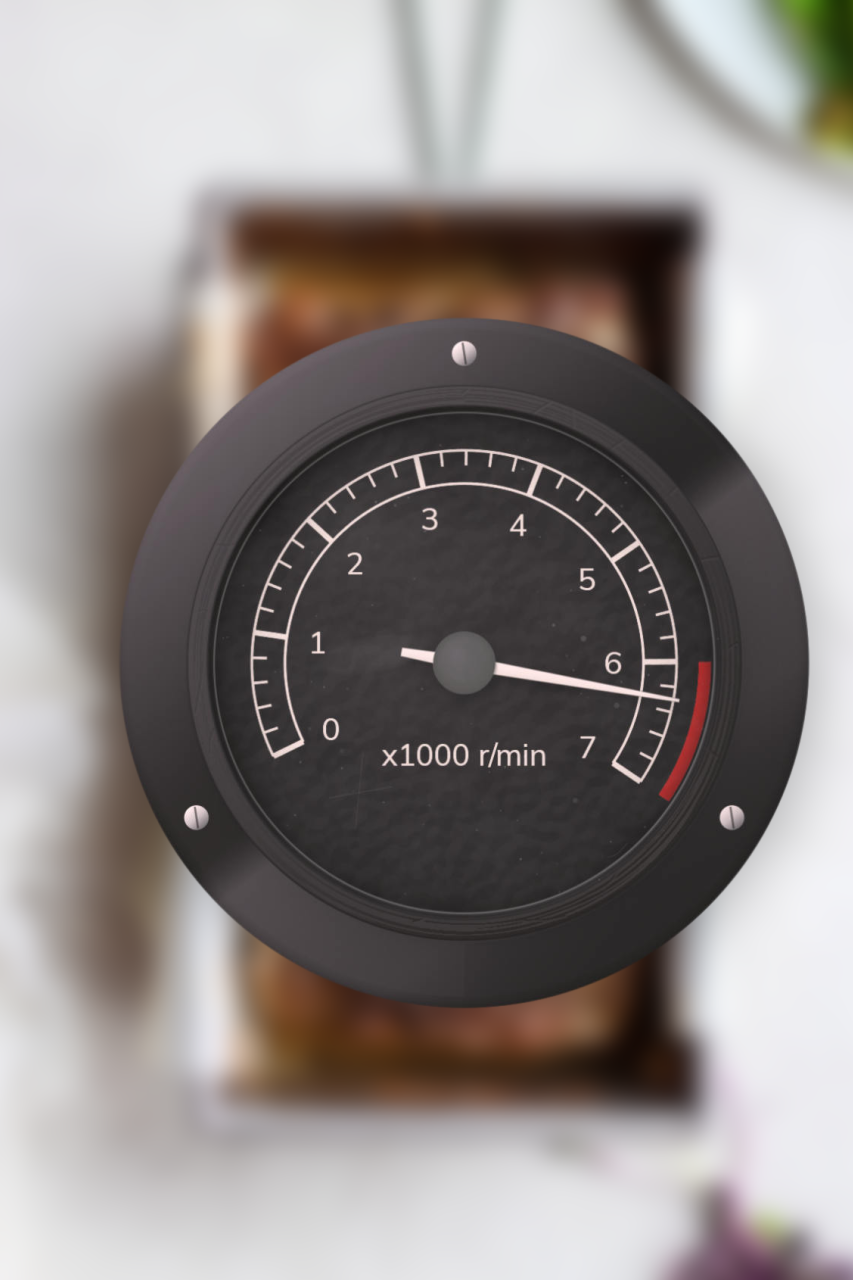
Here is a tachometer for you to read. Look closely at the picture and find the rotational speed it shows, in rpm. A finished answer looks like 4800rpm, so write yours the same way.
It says 6300rpm
